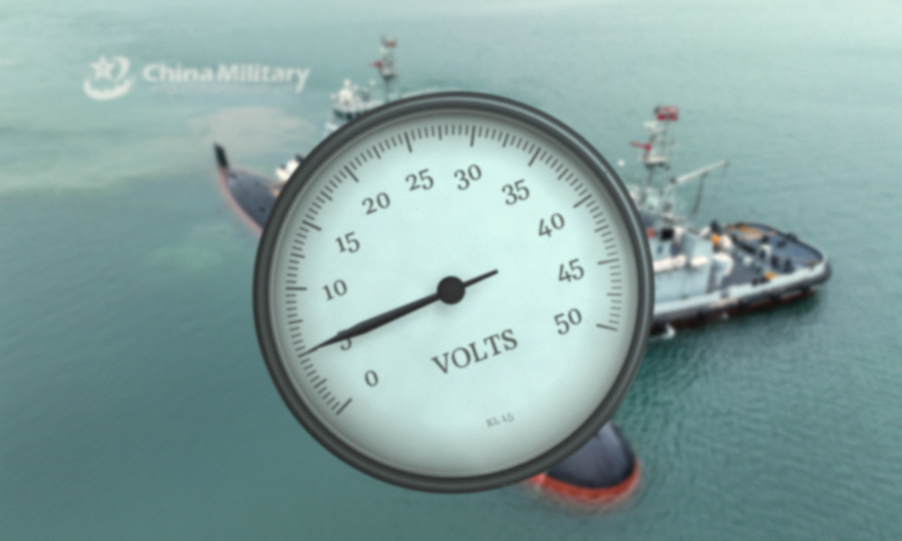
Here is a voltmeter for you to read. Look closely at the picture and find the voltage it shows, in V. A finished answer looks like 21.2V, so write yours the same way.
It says 5V
